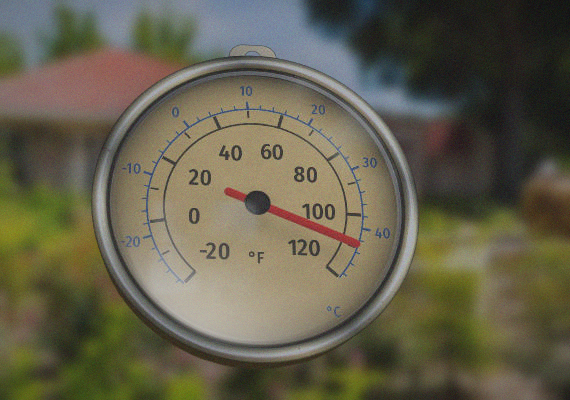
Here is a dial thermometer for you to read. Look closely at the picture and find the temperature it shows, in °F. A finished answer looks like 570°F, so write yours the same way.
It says 110°F
